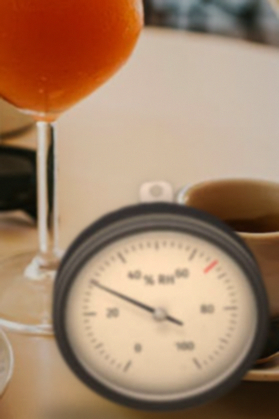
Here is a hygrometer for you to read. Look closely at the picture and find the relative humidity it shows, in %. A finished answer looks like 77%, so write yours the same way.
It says 30%
